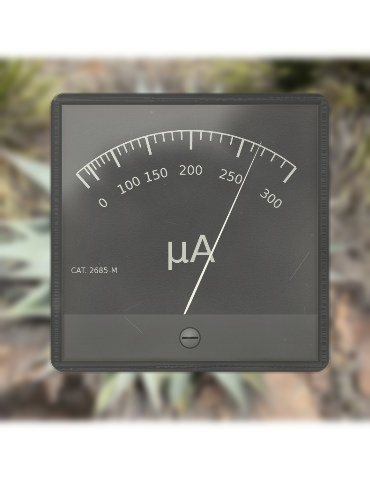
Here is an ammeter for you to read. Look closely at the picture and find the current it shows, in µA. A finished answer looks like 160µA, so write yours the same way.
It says 265µA
